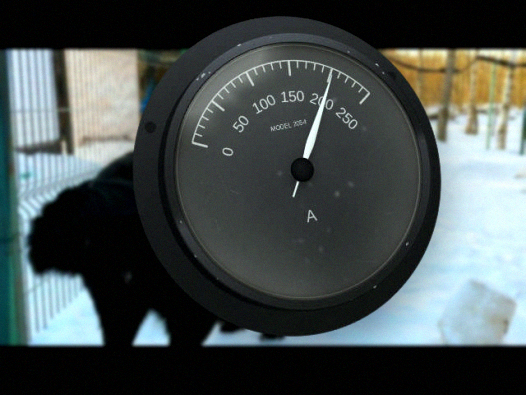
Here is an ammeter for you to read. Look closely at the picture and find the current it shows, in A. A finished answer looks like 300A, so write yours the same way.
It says 200A
